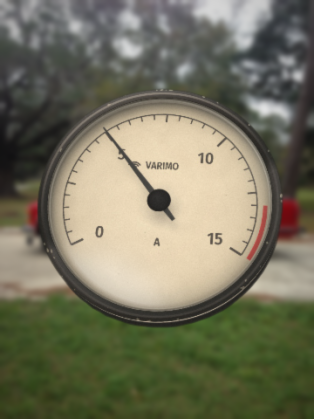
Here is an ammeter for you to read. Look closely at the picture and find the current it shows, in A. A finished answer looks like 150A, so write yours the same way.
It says 5A
